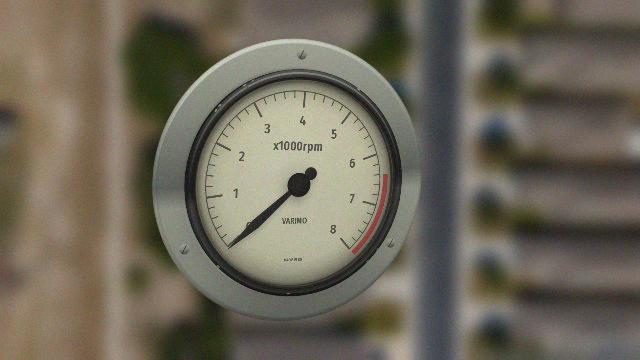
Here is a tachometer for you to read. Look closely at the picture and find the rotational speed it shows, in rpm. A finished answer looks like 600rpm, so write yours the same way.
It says 0rpm
